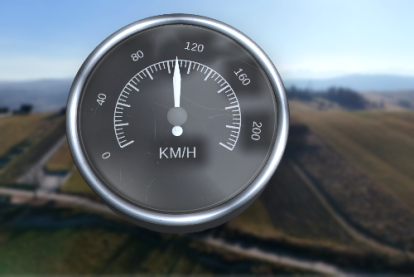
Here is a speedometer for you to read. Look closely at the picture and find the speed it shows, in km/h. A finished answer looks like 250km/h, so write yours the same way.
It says 108km/h
